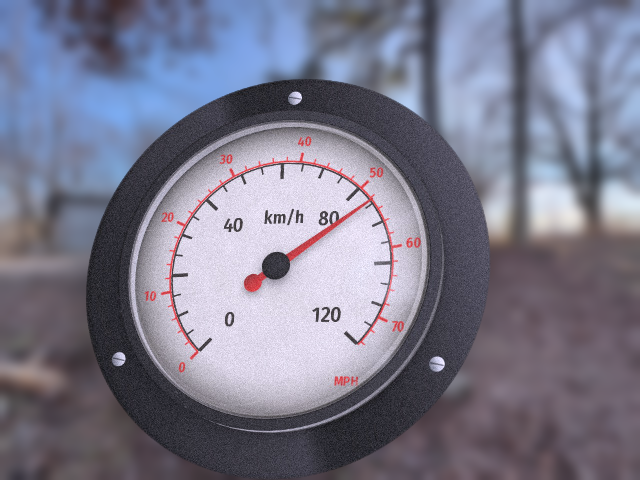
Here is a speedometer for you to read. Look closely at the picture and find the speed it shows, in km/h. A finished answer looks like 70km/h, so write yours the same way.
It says 85km/h
